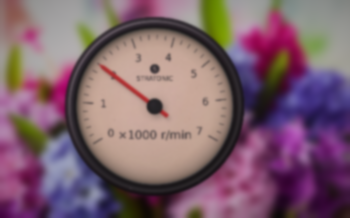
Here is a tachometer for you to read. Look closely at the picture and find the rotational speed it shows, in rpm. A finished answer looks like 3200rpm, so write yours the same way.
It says 2000rpm
